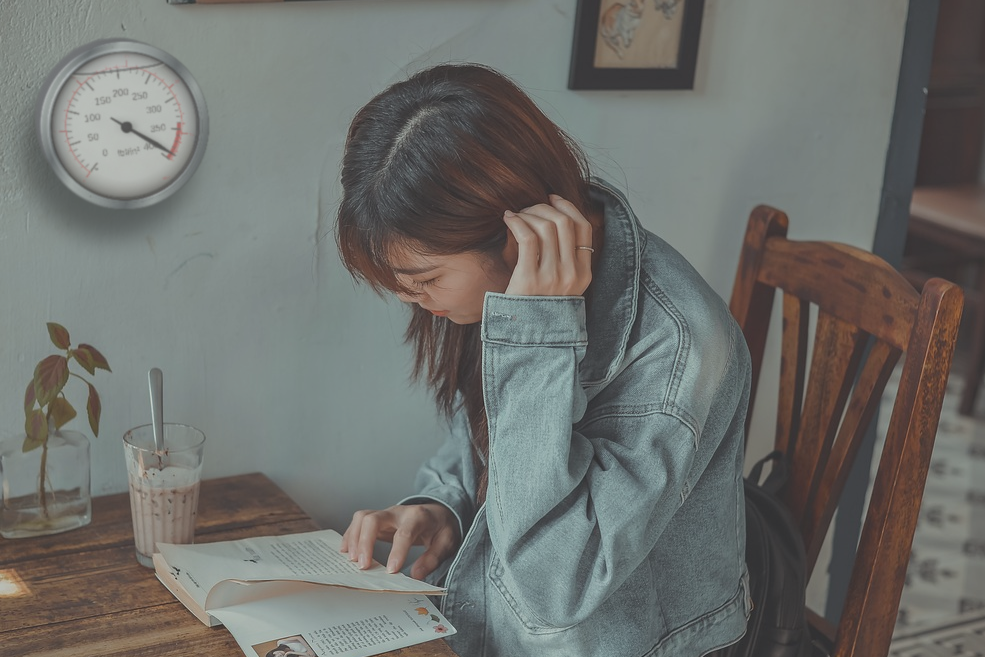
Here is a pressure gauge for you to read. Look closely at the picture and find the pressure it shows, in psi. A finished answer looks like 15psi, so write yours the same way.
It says 390psi
